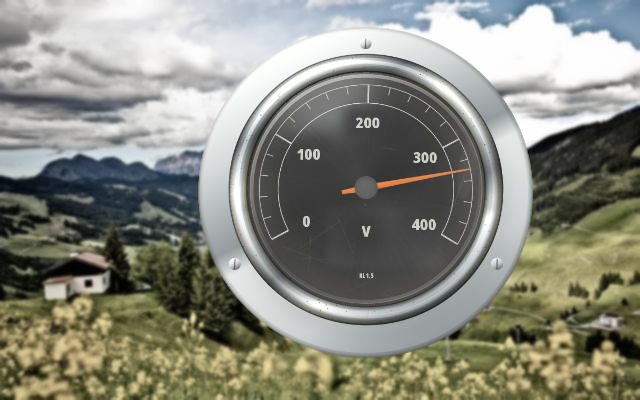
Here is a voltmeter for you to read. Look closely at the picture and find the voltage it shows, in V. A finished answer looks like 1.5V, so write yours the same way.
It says 330V
